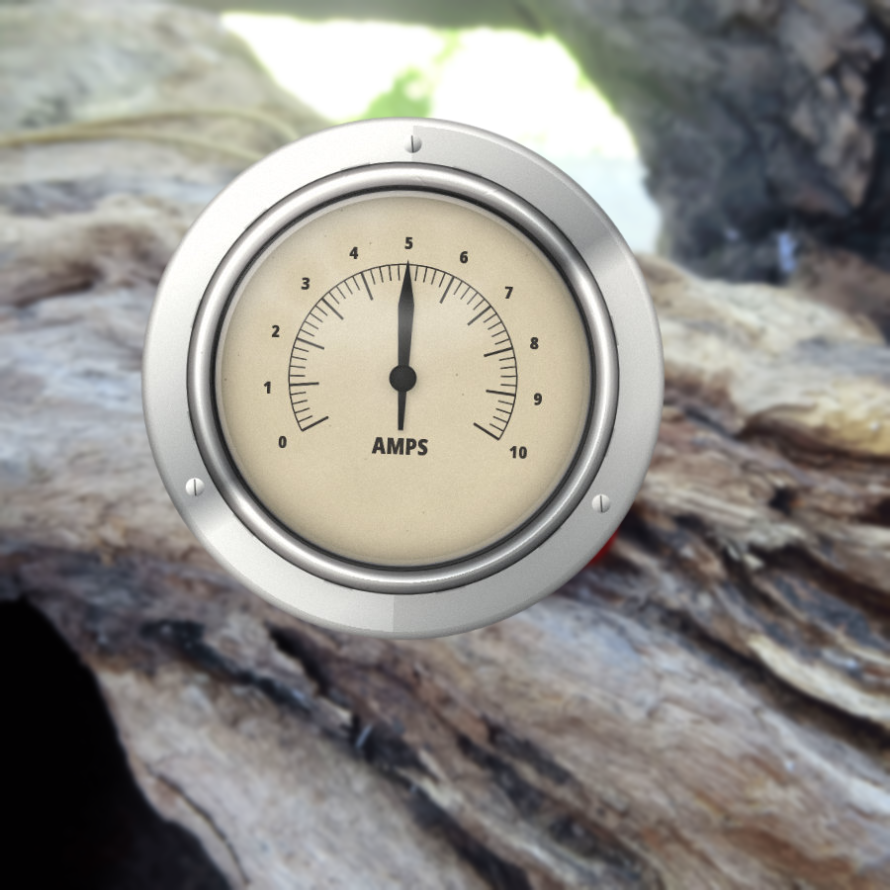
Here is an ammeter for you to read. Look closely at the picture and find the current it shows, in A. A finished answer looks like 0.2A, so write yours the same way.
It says 5A
